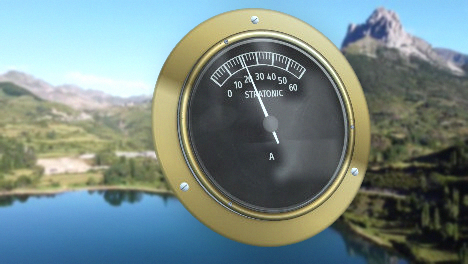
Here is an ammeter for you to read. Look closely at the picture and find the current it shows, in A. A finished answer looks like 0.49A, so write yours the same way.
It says 20A
